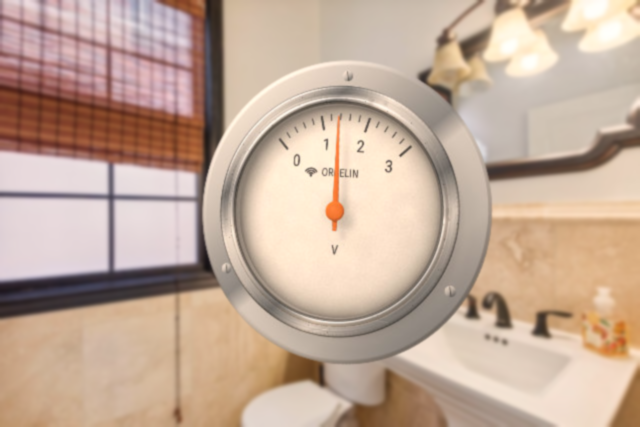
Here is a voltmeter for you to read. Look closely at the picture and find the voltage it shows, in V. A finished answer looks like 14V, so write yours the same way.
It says 1.4V
